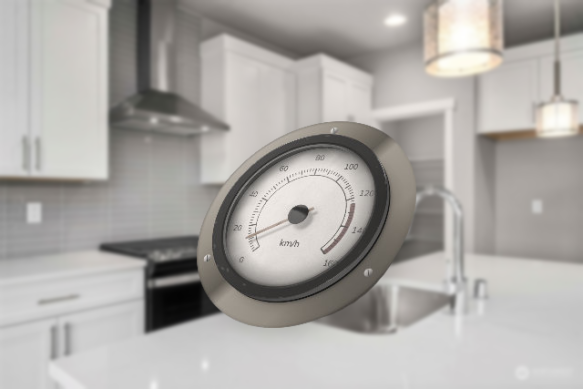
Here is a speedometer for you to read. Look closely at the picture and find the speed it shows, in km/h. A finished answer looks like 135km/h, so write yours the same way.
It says 10km/h
